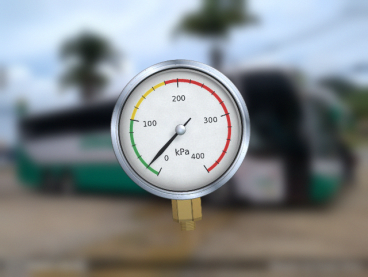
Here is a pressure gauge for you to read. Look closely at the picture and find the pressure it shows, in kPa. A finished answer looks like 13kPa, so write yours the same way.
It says 20kPa
